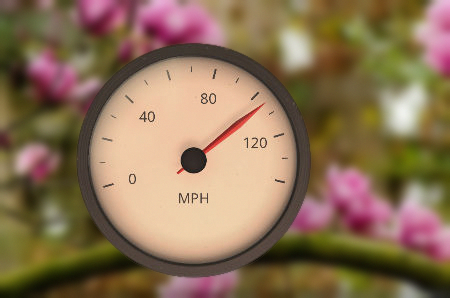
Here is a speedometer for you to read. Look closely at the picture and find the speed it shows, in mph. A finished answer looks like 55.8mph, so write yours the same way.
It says 105mph
